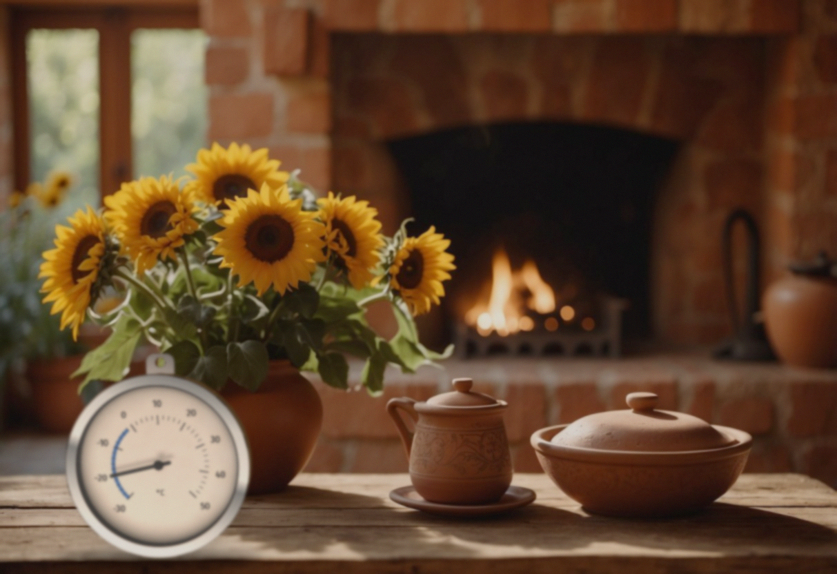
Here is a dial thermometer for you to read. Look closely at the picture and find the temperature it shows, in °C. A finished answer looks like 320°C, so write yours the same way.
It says -20°C
